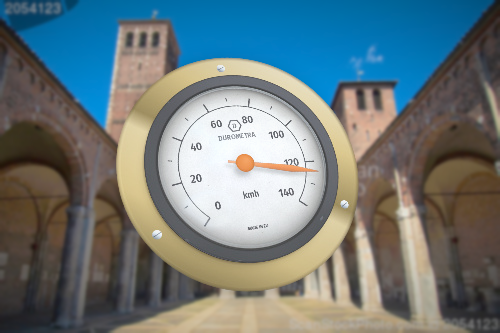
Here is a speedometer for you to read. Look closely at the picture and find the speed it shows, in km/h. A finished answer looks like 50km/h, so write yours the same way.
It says 125km/h
